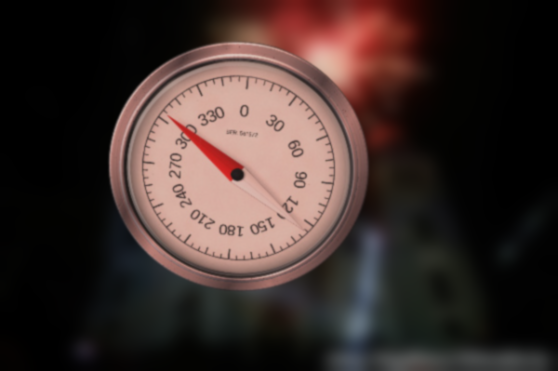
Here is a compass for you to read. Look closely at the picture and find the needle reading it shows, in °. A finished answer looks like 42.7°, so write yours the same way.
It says 305°
